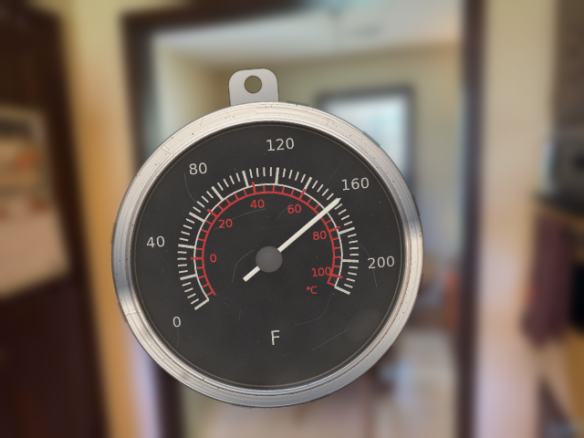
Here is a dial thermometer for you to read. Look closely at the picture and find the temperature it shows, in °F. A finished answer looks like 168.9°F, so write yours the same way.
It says 160°F
